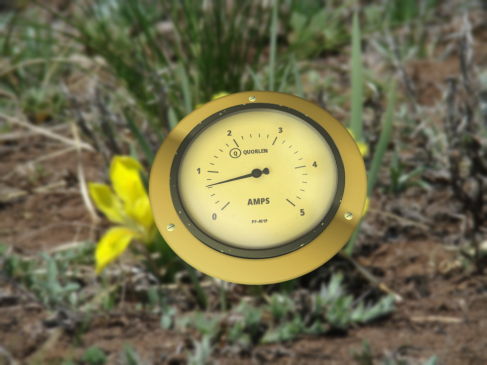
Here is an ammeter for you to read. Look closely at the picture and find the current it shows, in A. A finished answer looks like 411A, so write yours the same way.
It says 0.6A
